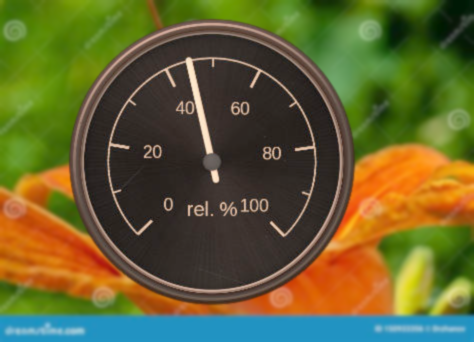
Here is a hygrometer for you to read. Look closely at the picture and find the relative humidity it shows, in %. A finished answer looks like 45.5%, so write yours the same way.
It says 45%
